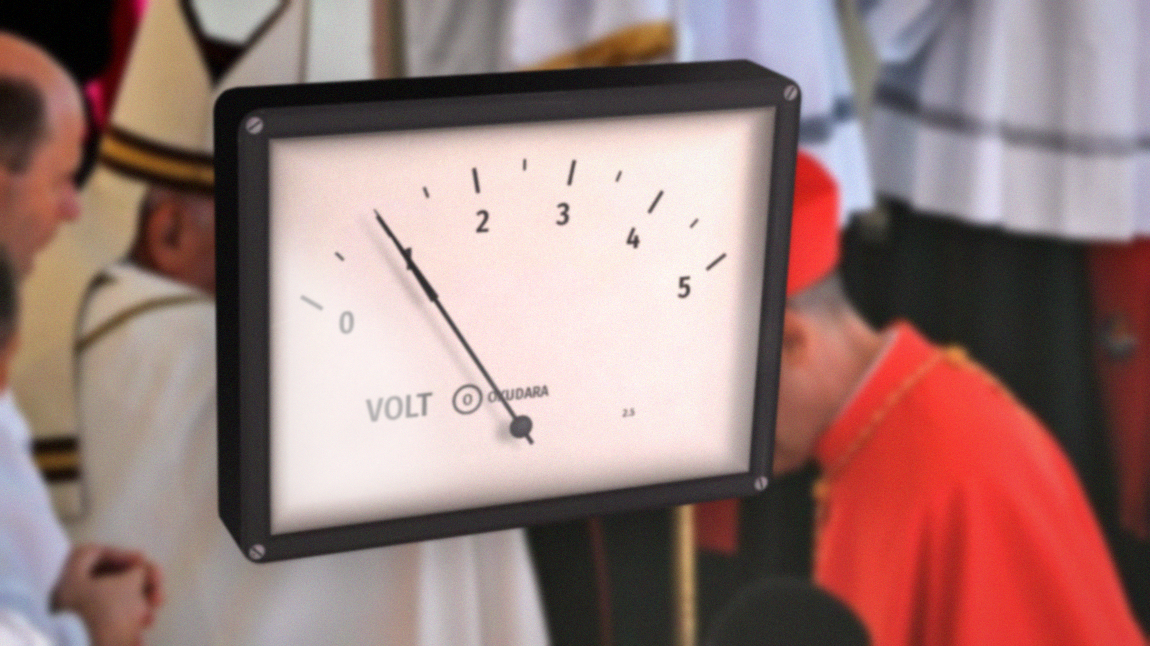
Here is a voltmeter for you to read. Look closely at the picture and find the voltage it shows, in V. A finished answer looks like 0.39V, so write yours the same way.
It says 1V
